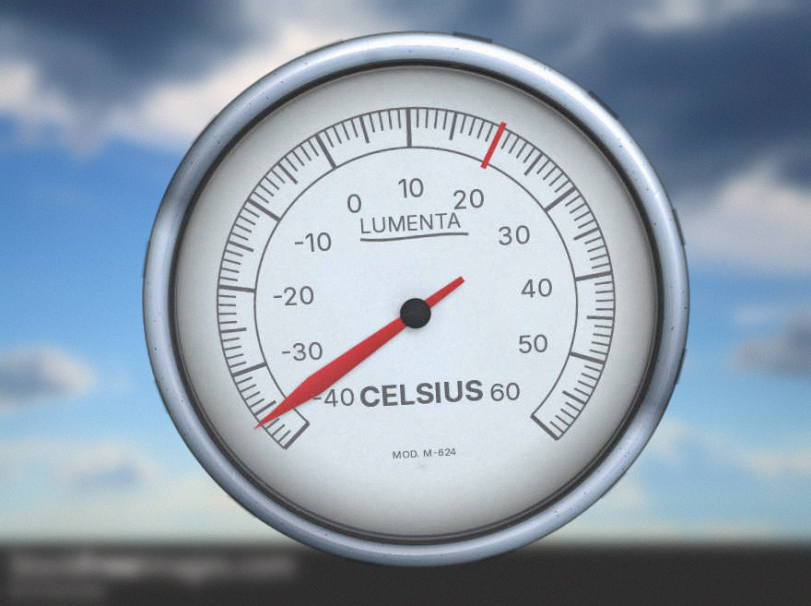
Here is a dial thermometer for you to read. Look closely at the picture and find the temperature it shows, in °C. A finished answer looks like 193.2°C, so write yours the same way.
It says -36°C
